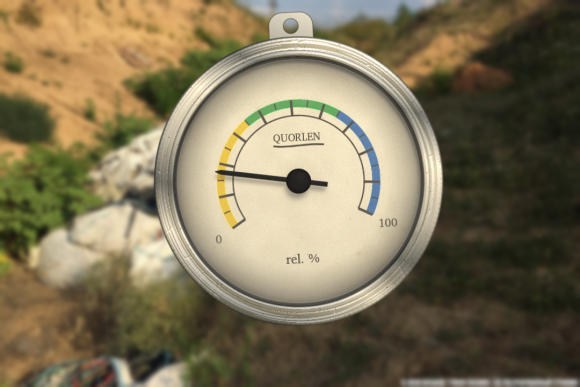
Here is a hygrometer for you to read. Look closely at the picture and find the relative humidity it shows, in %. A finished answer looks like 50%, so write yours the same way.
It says 17.5%
